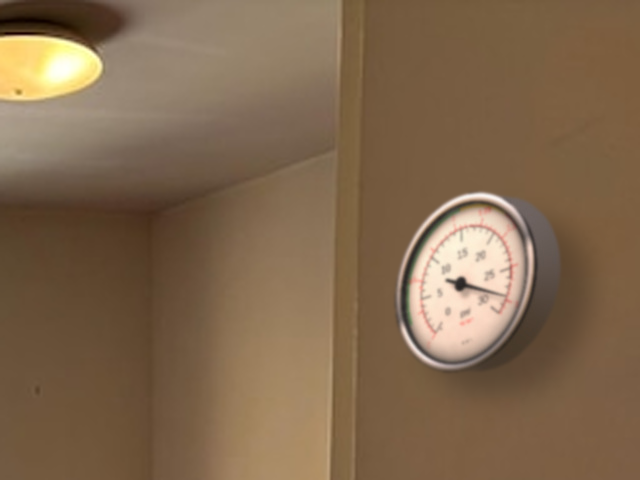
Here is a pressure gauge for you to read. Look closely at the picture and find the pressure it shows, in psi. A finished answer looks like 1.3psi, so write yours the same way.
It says 28psi
